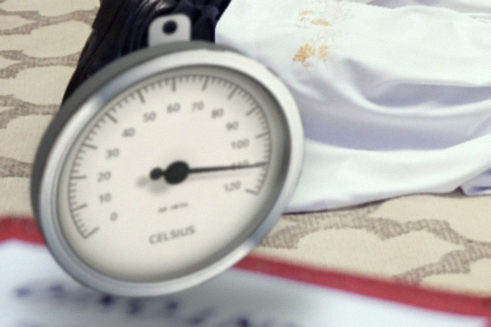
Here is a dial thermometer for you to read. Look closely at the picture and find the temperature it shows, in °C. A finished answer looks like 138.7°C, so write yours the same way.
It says 110°C
